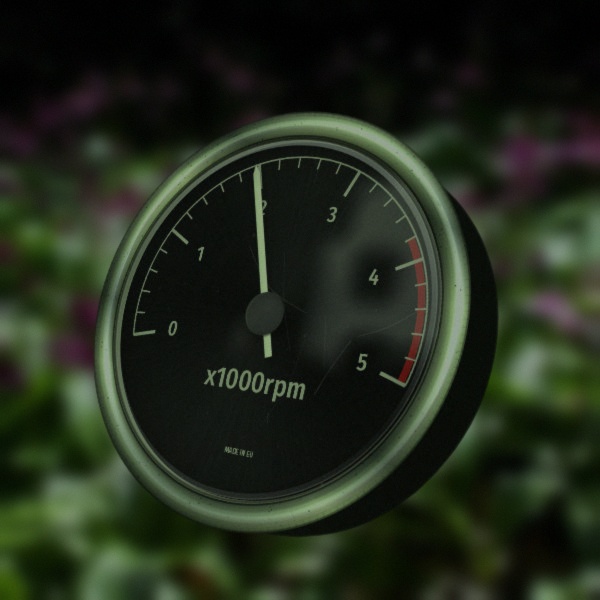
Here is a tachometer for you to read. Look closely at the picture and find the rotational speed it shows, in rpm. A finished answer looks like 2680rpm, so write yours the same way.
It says 2000rpm
